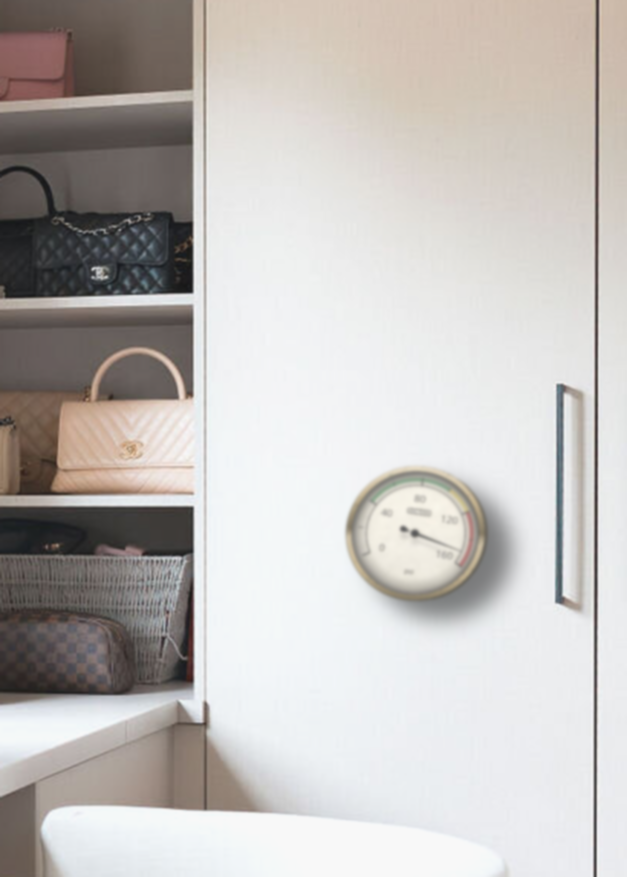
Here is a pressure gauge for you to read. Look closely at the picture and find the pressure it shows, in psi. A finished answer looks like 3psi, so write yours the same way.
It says 150psi
